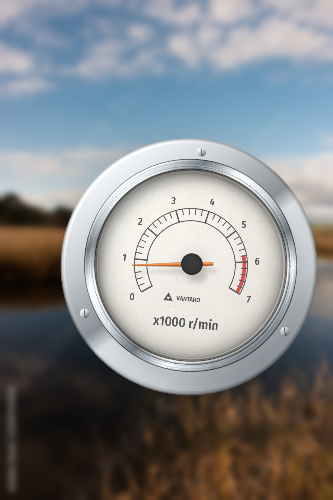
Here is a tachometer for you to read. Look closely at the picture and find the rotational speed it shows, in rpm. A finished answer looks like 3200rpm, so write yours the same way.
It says 800rpm
